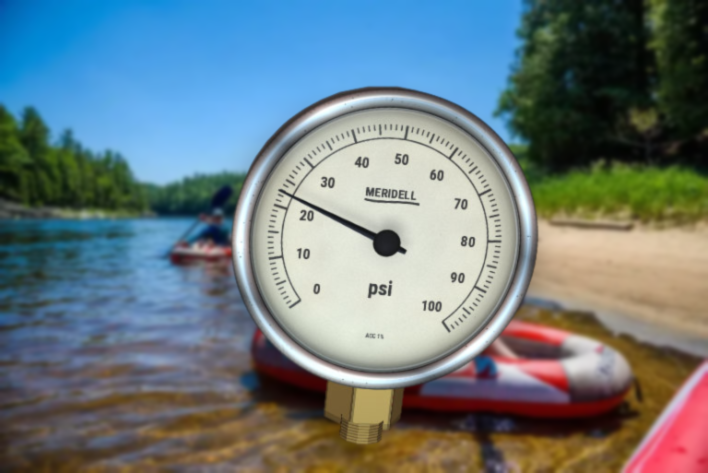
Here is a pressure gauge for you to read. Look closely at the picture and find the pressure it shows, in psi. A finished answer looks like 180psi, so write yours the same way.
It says 23psi
